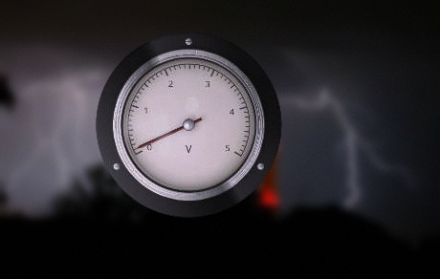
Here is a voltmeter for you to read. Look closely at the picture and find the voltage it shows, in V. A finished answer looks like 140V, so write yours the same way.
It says 0.1V
